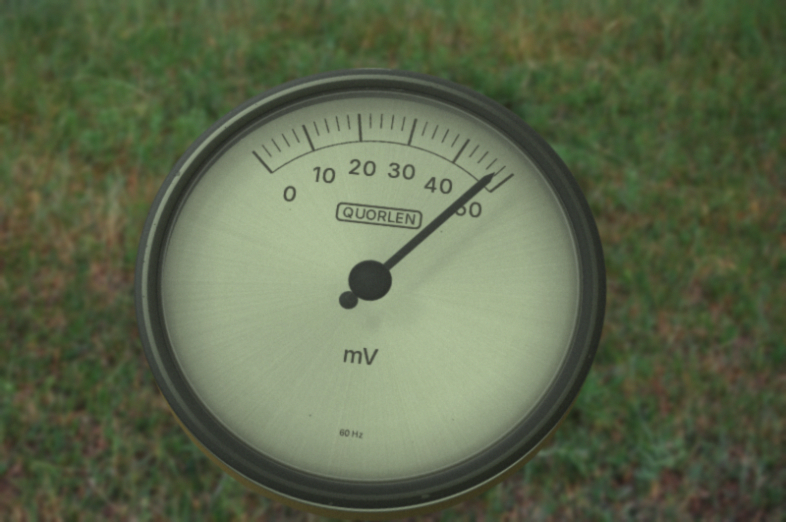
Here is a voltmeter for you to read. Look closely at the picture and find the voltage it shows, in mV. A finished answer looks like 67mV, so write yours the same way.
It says 48mV
